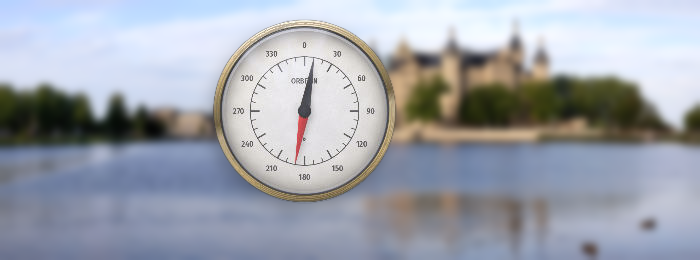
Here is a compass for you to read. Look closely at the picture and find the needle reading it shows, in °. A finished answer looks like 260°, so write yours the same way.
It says 190°
